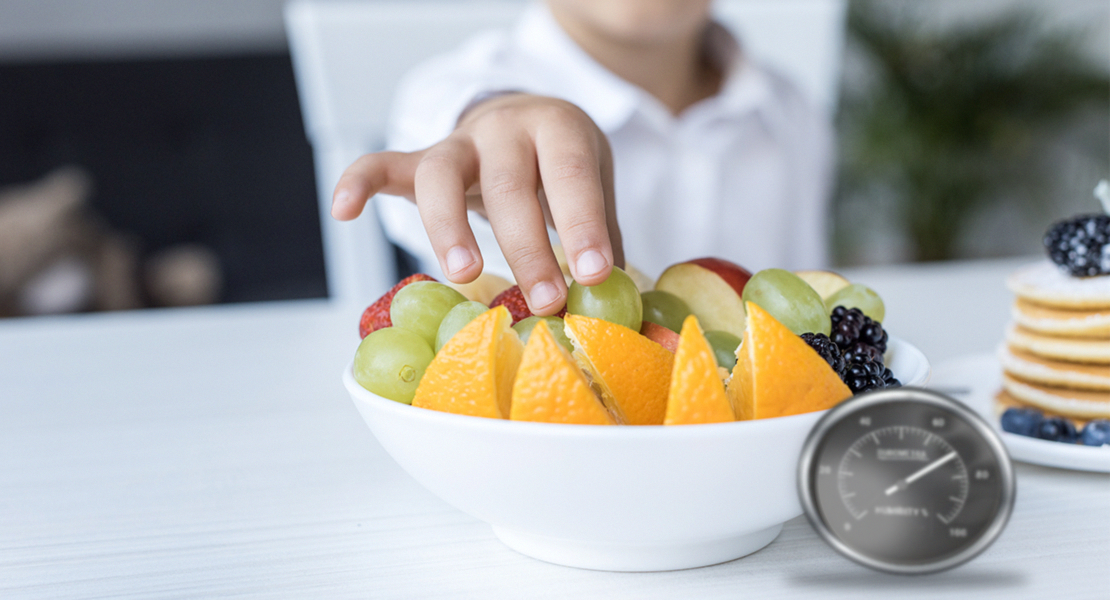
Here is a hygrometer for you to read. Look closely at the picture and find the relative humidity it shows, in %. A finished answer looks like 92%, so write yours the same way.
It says 70%
